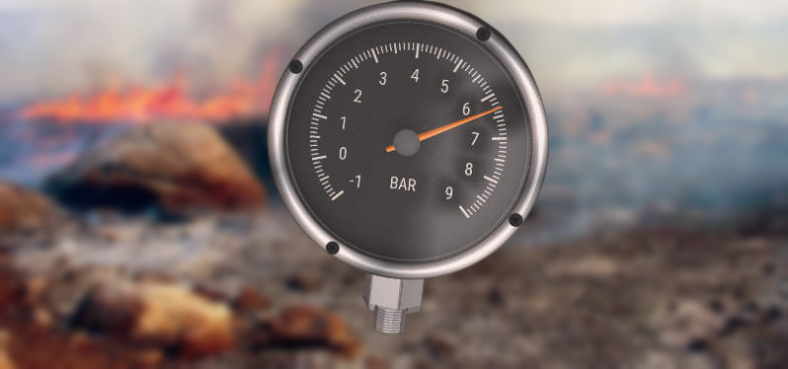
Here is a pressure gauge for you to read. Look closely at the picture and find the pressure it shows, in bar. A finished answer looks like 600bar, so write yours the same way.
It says 6.3bar
